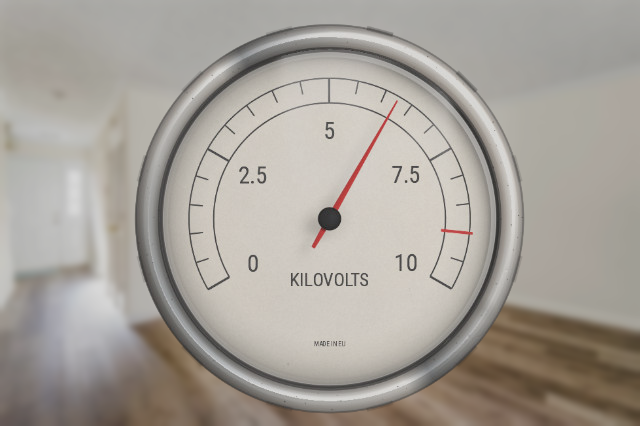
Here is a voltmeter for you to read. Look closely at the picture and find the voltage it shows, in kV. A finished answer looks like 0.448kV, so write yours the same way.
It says 6.25kV
